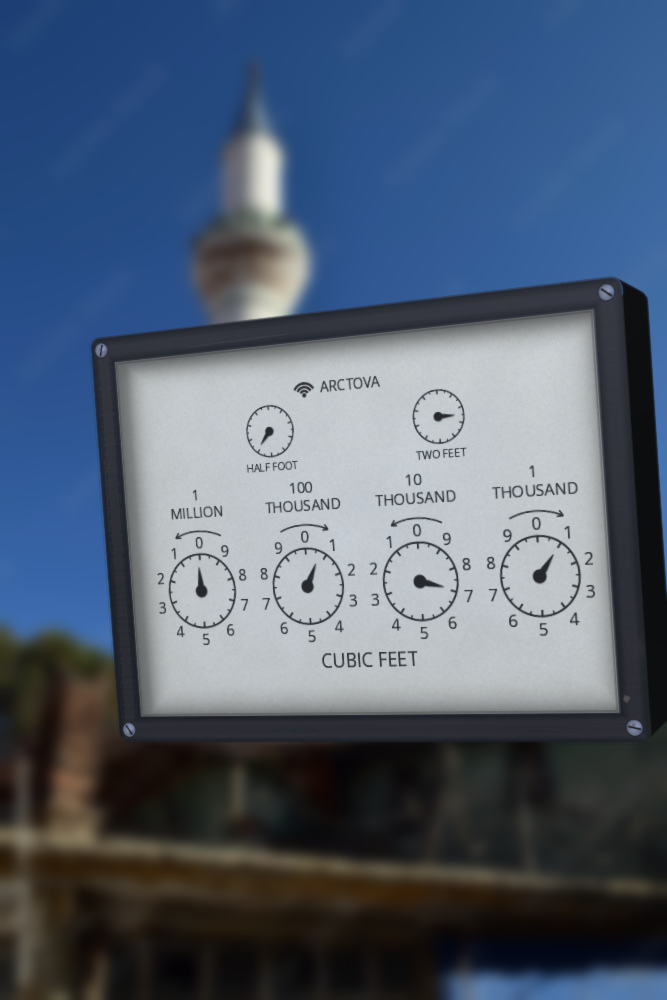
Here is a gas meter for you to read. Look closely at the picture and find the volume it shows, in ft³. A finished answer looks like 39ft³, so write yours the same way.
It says 7100ft³
